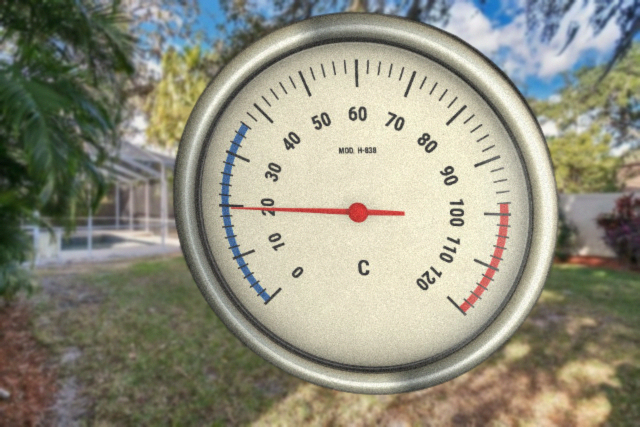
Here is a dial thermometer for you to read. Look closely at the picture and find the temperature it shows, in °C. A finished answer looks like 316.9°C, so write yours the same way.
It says 20°C
